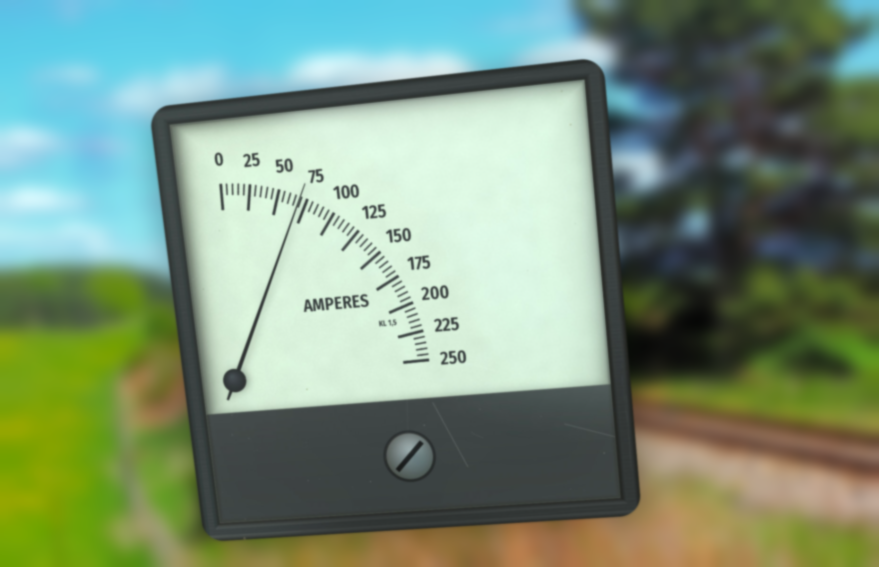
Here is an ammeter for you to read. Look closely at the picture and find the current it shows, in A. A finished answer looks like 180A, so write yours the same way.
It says 70A
